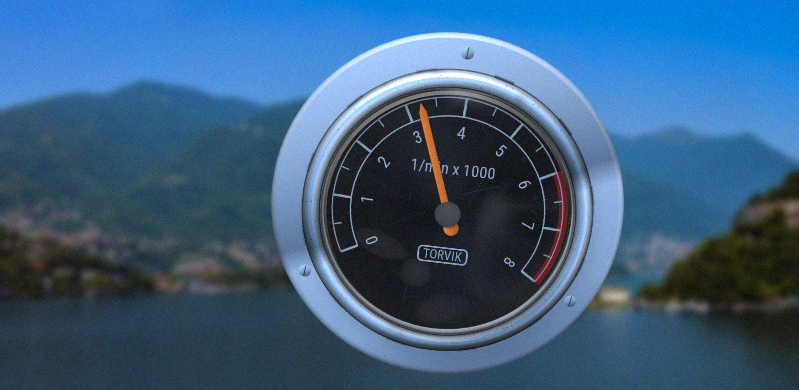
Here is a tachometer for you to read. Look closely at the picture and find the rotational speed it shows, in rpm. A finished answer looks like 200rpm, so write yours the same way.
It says 3250rpm
